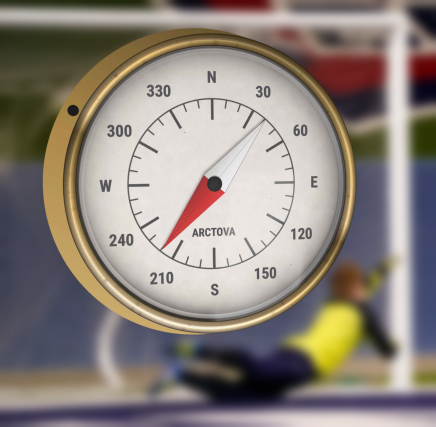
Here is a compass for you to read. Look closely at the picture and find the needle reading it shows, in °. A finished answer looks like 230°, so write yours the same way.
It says 220°
